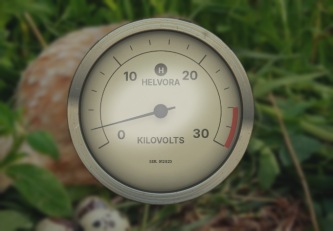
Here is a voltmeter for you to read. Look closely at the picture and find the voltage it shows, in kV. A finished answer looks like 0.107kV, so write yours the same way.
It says 2kV
